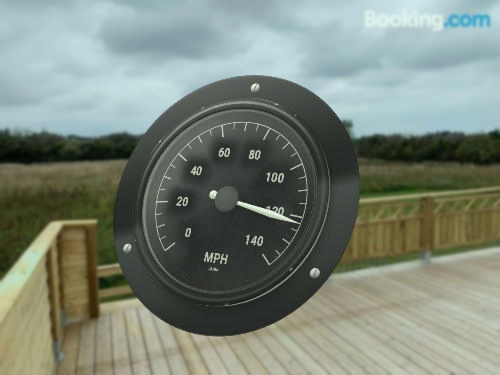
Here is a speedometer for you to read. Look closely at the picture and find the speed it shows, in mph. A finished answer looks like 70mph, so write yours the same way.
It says 122.5mph
